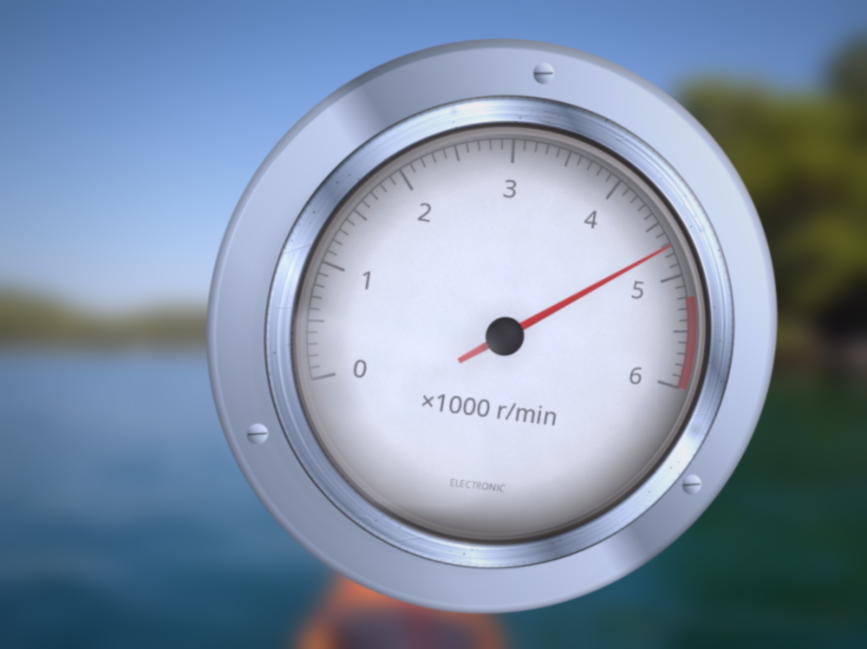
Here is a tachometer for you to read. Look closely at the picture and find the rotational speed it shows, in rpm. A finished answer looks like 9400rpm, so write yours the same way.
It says 4700rpm
